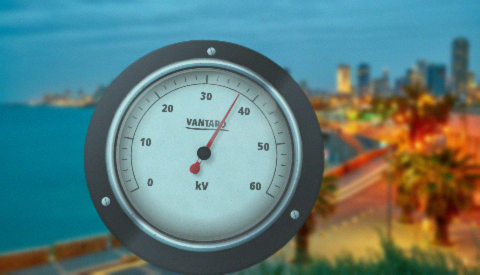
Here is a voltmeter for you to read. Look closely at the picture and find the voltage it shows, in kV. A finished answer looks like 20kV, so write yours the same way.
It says 37kV
